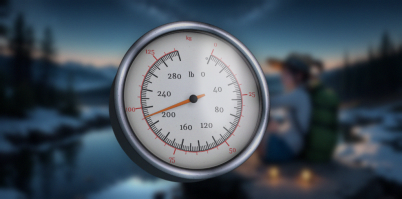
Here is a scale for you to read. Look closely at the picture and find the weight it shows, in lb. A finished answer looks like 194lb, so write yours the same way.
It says 210lb
